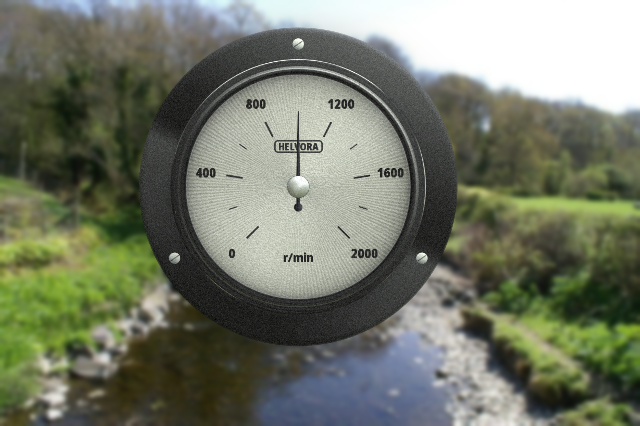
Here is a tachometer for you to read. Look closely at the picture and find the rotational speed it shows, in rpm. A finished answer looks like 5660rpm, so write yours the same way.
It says 1000rpm
